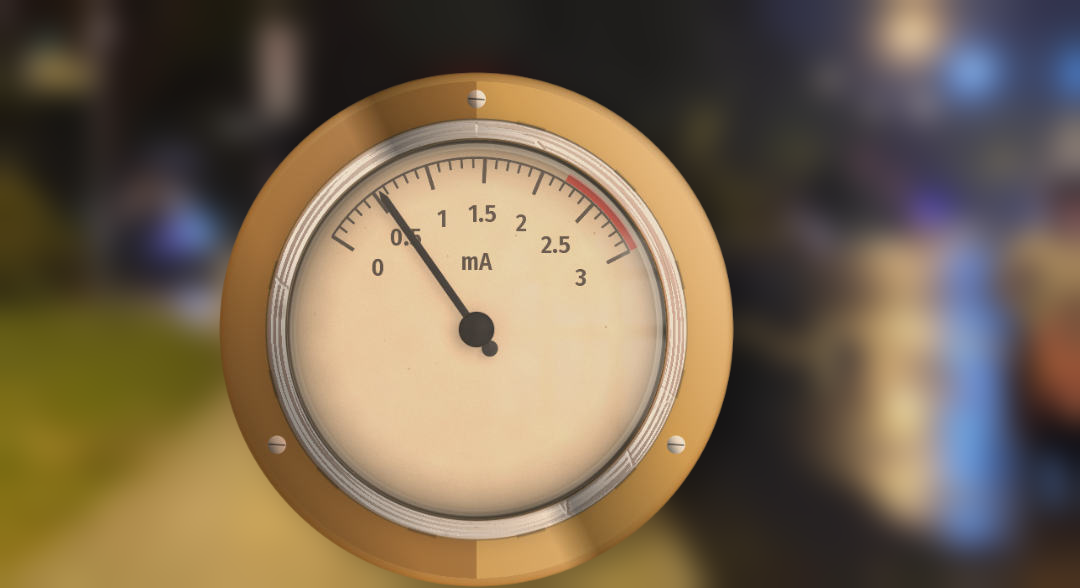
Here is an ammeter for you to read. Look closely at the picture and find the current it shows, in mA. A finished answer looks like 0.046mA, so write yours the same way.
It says 0.55mA
